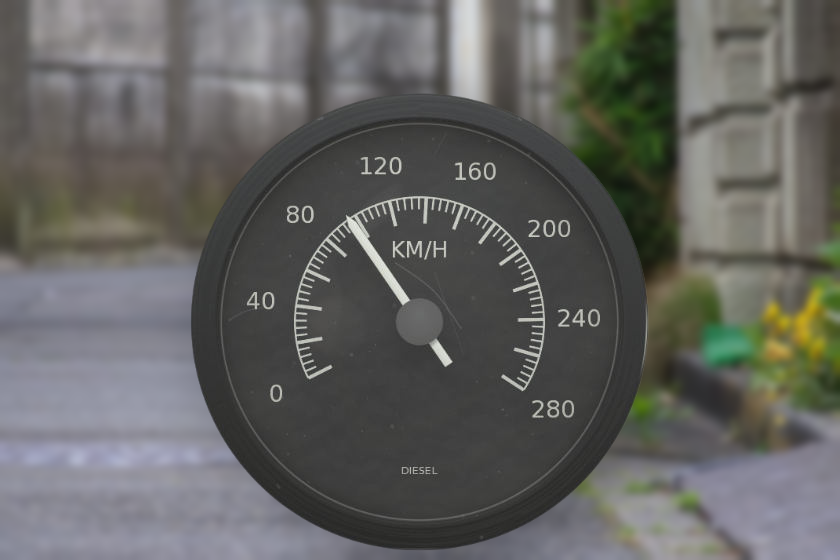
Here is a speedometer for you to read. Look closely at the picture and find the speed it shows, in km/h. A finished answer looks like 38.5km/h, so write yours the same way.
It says 96km/h
